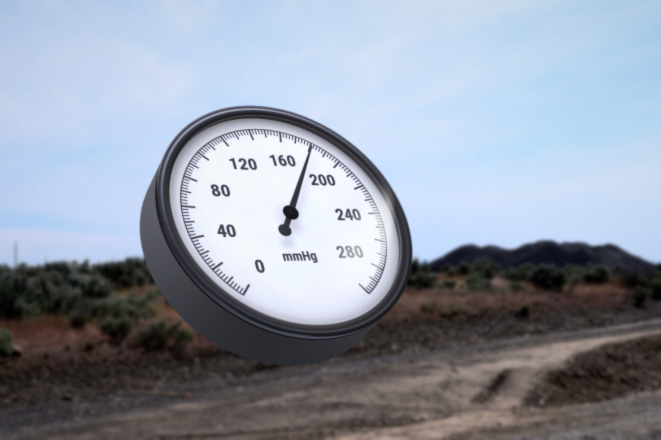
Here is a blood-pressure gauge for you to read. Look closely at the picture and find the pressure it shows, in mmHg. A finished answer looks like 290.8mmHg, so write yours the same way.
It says 180mmHg
